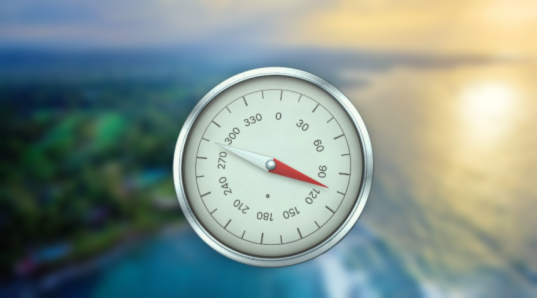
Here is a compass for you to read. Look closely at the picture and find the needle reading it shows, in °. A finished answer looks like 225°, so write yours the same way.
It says 105°
